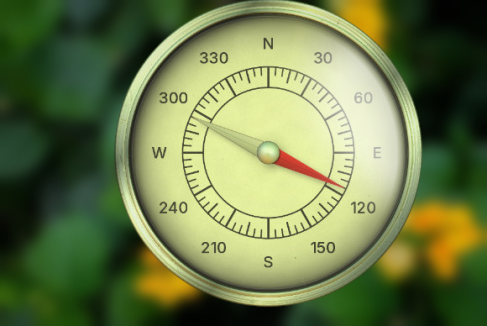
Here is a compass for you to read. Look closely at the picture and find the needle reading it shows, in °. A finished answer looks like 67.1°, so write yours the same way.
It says 115°
